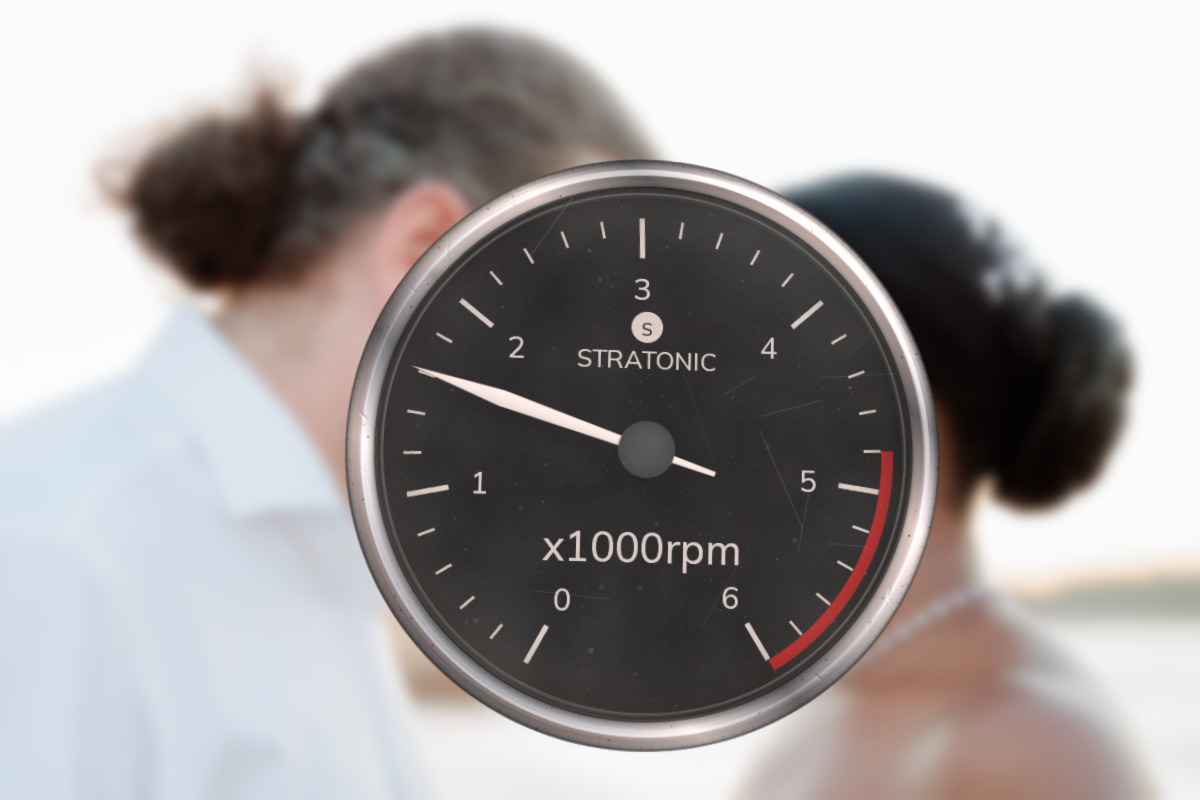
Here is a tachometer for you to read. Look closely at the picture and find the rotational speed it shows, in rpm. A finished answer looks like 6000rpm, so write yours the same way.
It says 1600rpm
